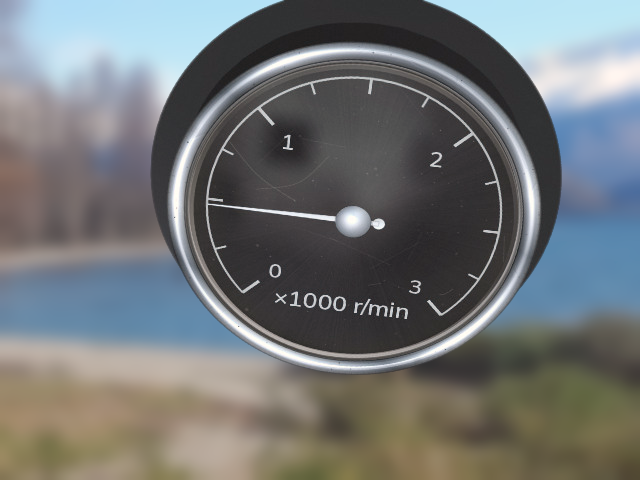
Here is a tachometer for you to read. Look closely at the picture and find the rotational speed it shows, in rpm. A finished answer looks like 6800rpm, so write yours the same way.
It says 500rpm
